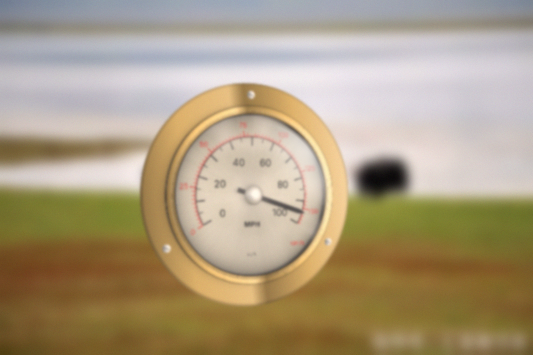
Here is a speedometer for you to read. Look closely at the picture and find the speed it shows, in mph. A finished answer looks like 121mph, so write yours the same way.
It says 95mph
